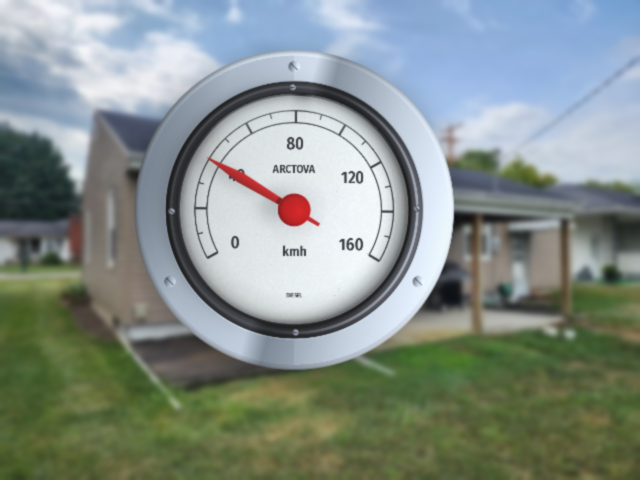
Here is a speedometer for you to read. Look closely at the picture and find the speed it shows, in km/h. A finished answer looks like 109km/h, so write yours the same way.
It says 40km/h
